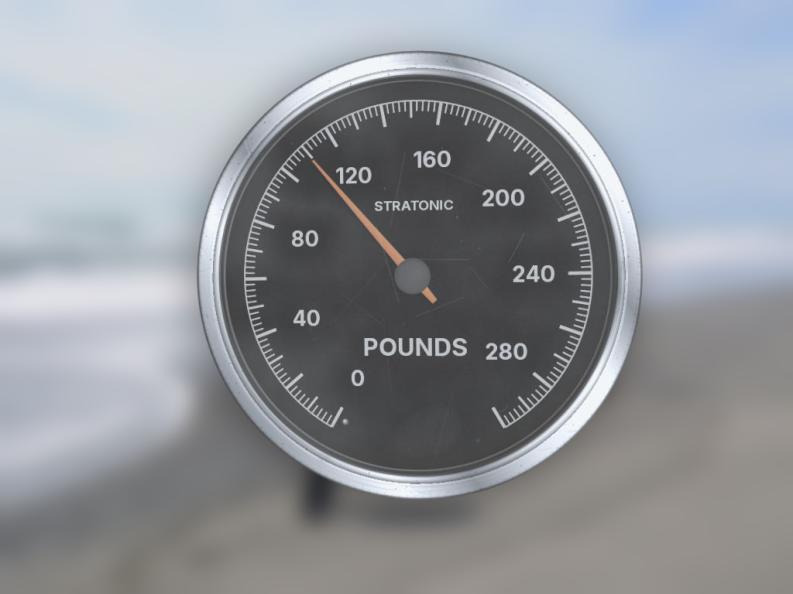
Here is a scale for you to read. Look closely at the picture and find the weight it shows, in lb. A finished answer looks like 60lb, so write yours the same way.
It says 110lb
